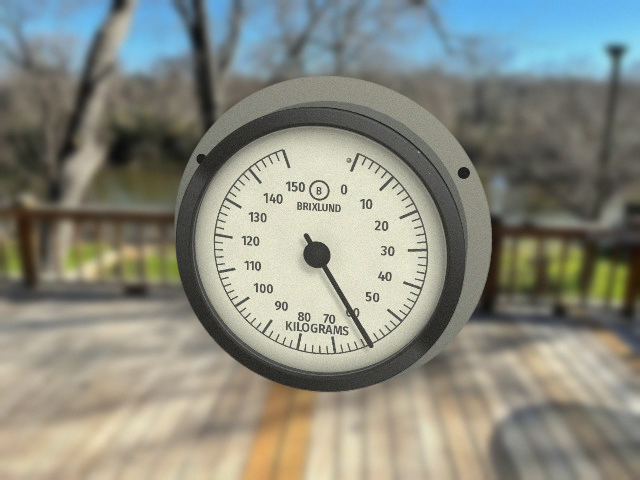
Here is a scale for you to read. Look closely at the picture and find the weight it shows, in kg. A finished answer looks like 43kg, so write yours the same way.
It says 60kg
